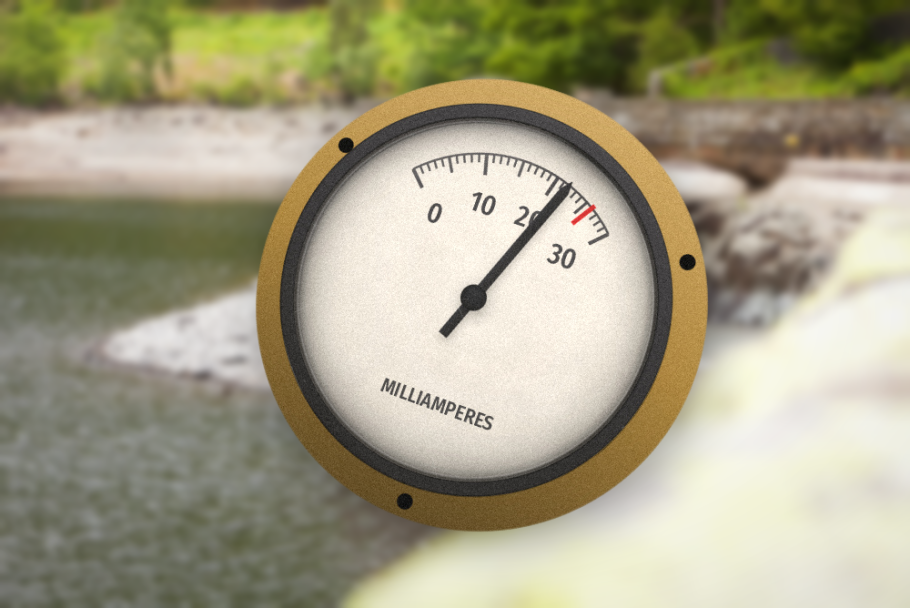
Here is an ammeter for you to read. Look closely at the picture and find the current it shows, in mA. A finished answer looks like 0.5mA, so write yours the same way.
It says 22mA
